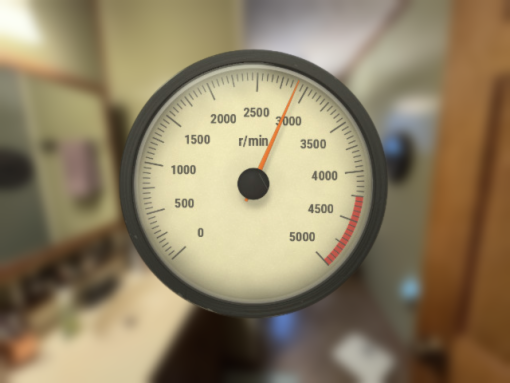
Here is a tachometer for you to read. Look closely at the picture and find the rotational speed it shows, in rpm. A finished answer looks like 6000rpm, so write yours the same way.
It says 2900rpm
